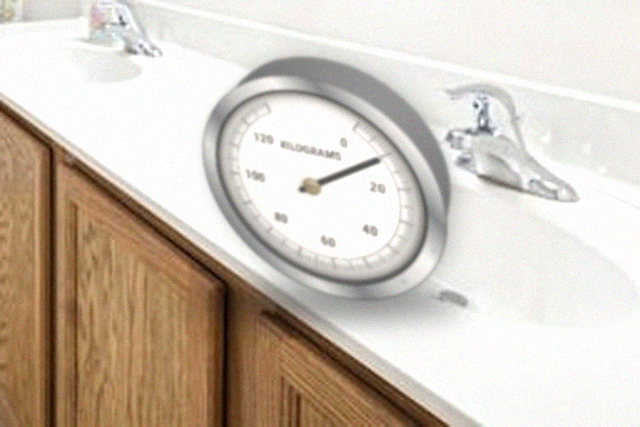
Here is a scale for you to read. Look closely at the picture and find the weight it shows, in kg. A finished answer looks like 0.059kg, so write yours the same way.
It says 10kg
